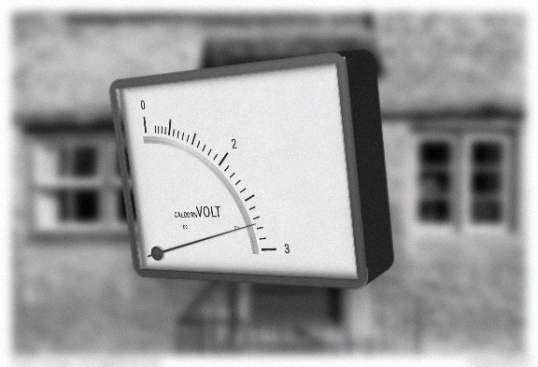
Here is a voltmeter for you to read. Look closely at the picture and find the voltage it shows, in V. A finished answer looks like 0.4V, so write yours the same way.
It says 2.75V
